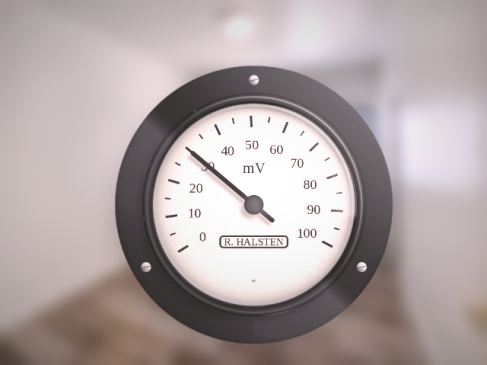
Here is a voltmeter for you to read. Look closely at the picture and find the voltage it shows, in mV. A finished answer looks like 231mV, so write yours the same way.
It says 30mV
